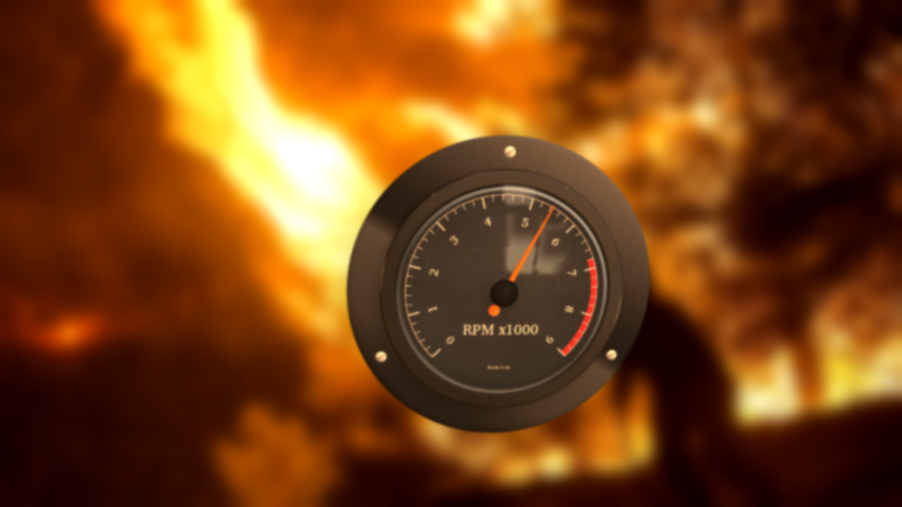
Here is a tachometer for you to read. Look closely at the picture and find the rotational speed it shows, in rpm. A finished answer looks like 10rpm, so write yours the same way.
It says 5400rpm
